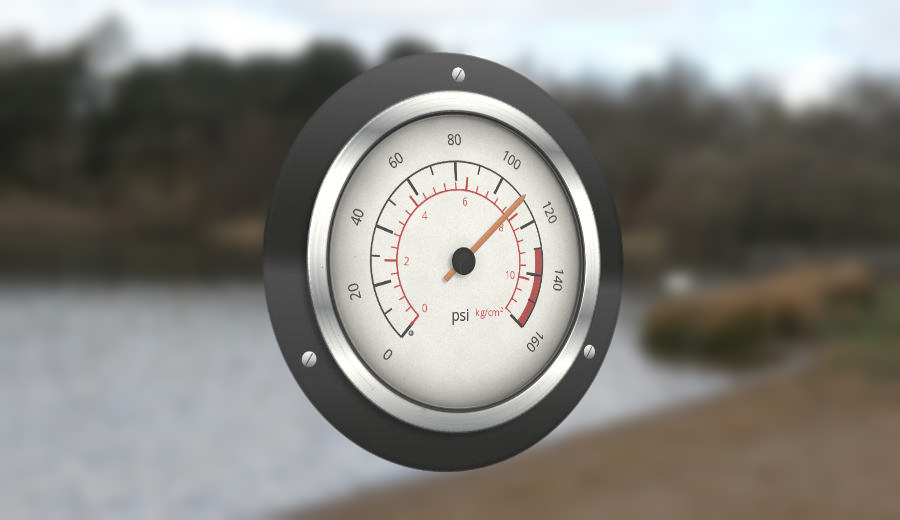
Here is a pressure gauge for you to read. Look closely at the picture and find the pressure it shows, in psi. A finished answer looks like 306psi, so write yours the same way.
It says 110psi
